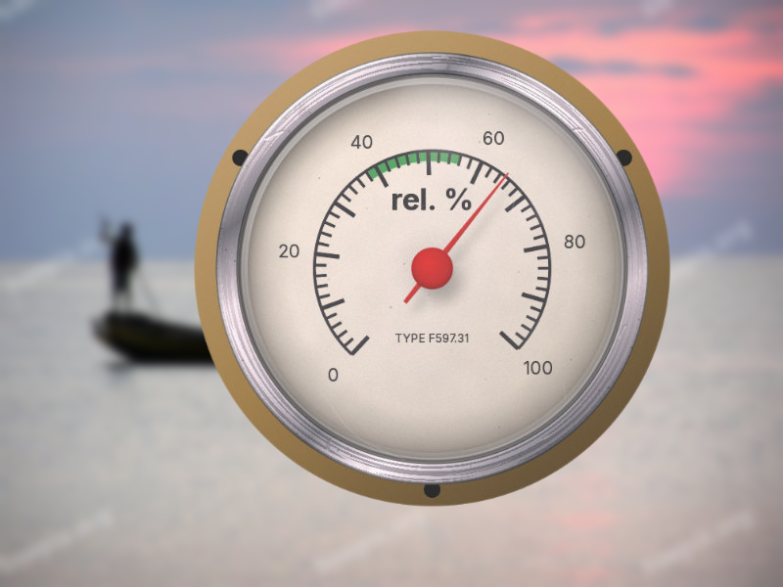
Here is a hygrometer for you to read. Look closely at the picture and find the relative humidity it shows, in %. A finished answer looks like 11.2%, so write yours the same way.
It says 65%
